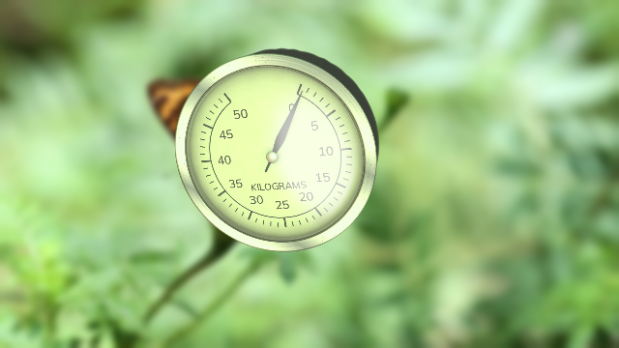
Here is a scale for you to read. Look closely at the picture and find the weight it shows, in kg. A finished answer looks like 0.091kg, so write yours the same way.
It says 0.5kg
